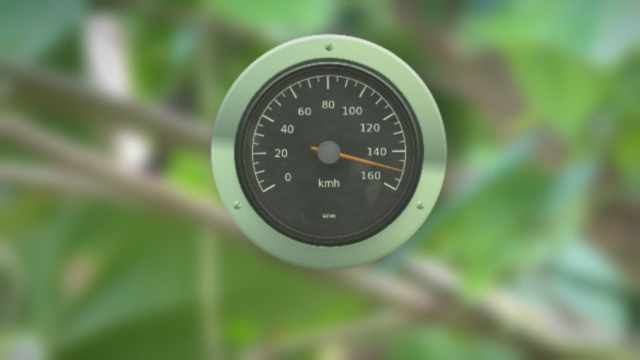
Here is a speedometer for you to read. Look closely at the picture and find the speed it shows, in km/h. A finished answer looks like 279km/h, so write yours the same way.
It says 150km/h
